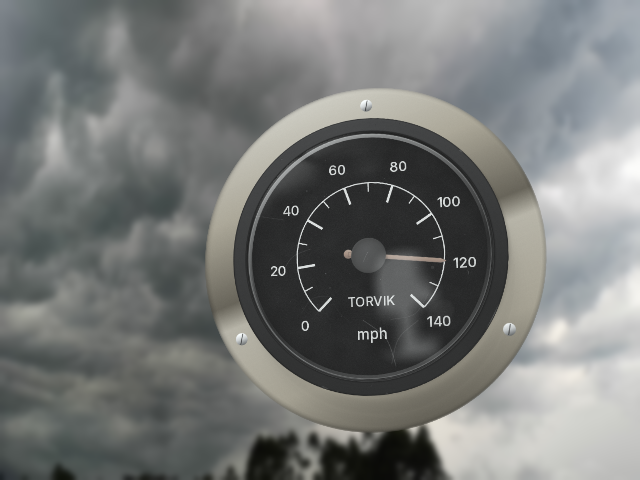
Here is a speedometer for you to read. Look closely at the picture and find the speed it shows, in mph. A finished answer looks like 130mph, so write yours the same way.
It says 120mph
